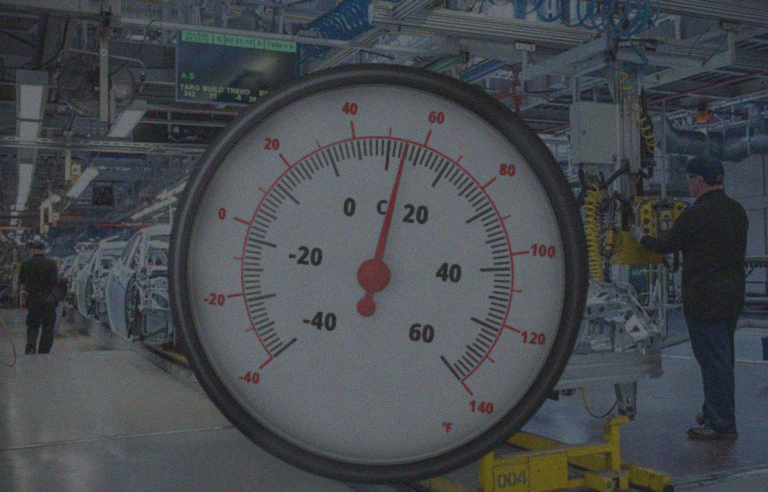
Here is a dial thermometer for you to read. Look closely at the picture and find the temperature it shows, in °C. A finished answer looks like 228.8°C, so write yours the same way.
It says 13°C
